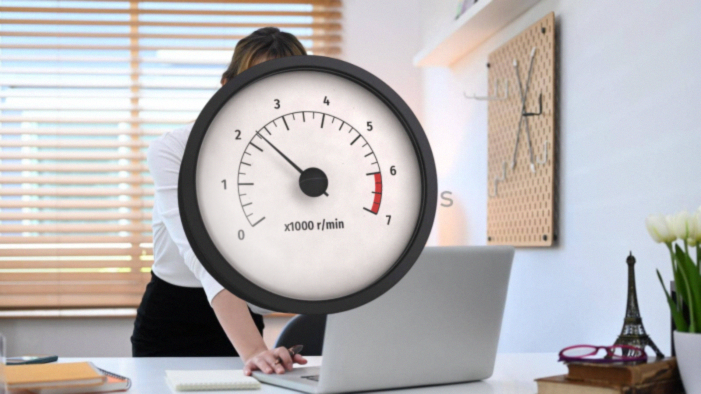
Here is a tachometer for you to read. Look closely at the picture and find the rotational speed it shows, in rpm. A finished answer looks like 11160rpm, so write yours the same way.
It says 2250rpm
